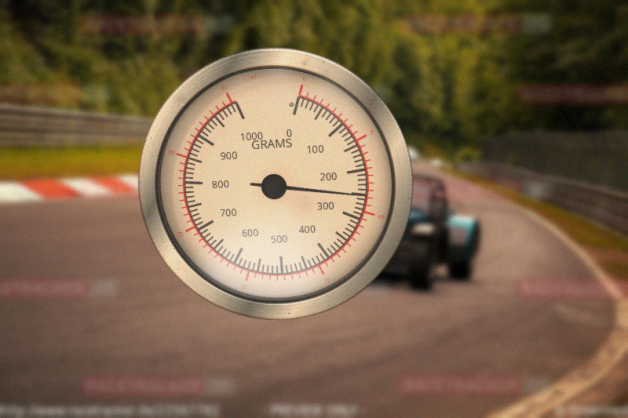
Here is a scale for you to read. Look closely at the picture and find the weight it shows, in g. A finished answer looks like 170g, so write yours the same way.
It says 250g
